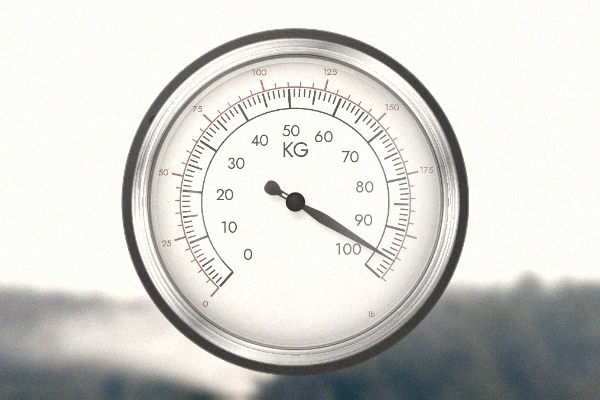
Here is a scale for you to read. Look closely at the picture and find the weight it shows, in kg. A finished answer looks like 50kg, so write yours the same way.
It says 96kg
